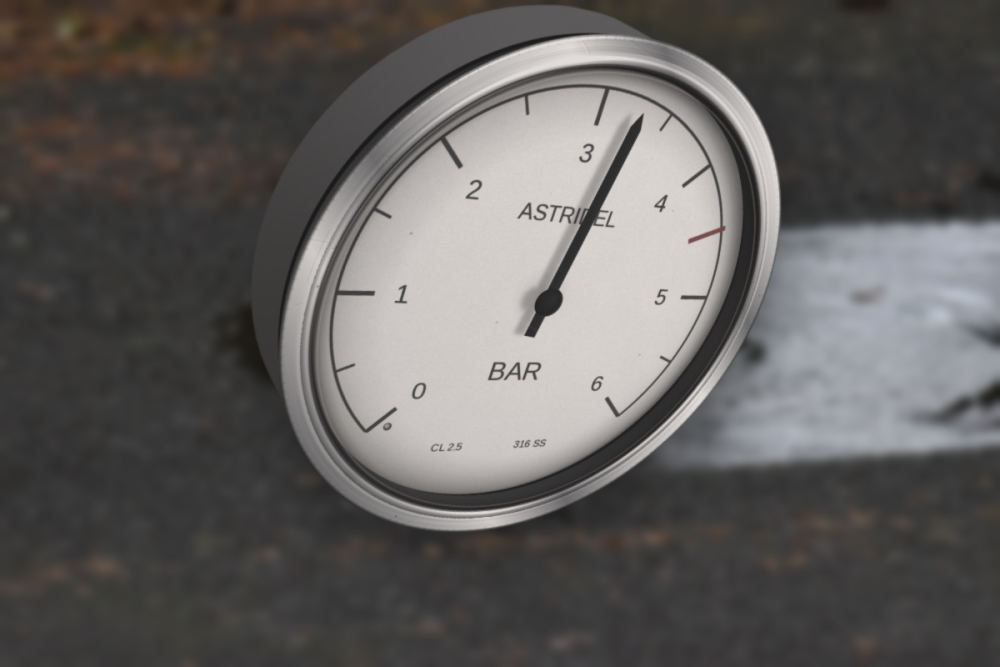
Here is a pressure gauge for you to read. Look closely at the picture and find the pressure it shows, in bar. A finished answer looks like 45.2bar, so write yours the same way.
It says 3.25bar
